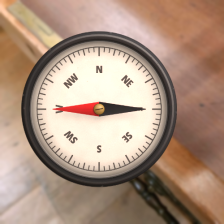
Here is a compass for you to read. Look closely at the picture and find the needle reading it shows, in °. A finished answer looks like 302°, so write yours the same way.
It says 270°
